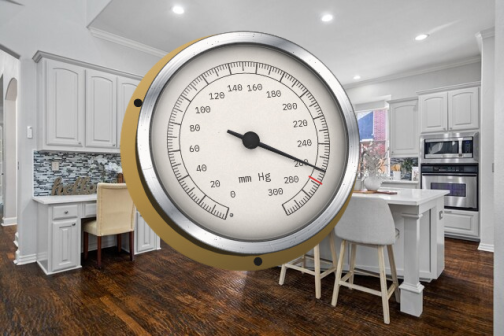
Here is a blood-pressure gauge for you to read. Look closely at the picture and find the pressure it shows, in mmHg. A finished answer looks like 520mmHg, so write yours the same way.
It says 260mmHg
